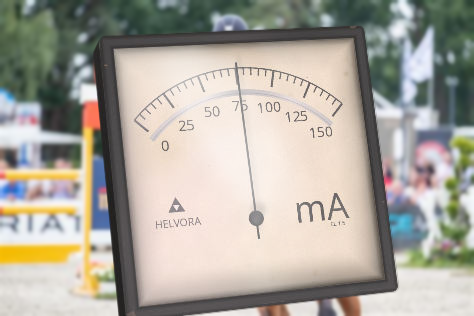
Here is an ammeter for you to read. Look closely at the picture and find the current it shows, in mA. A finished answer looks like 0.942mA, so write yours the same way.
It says 75mA
